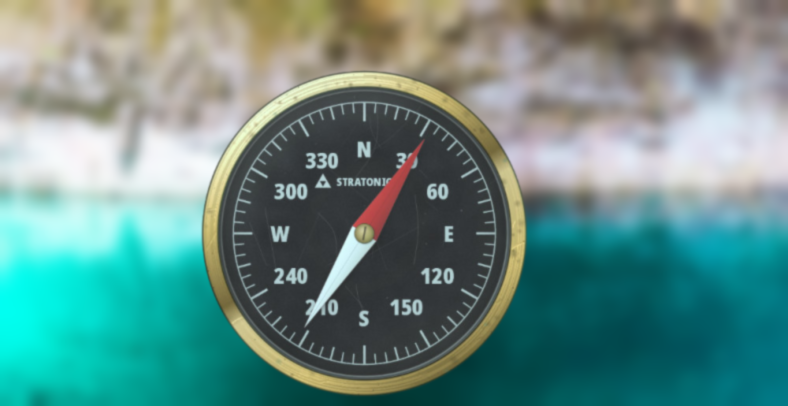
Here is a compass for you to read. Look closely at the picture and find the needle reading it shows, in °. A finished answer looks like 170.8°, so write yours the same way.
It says 32.5°
